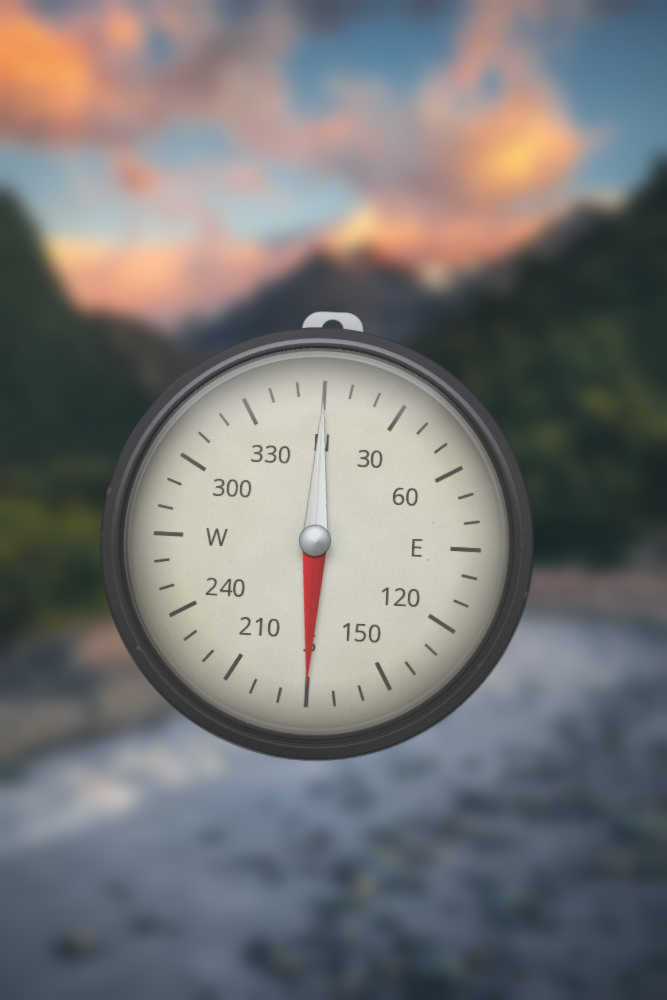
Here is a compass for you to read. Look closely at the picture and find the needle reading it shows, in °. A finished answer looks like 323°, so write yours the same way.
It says 180°
